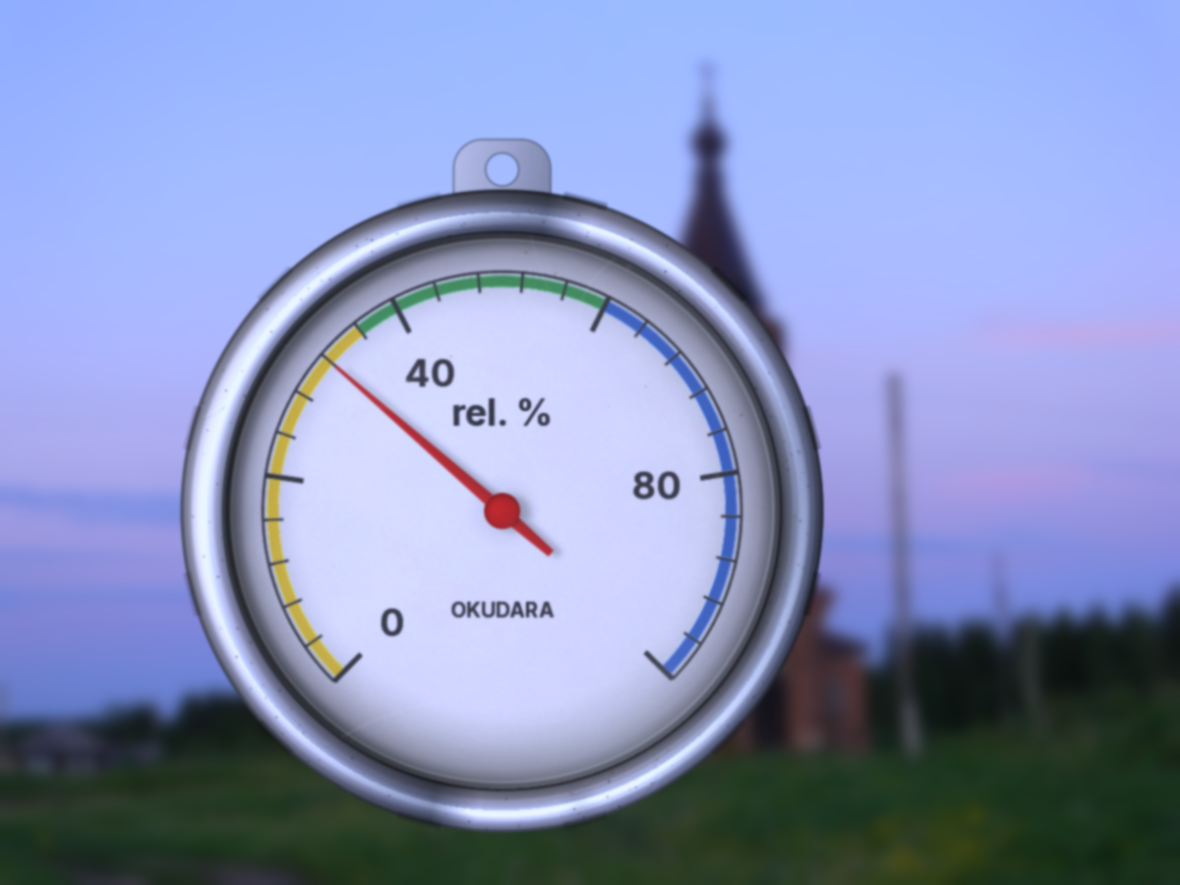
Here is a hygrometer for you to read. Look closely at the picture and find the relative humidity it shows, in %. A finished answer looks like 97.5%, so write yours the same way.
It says 32%
